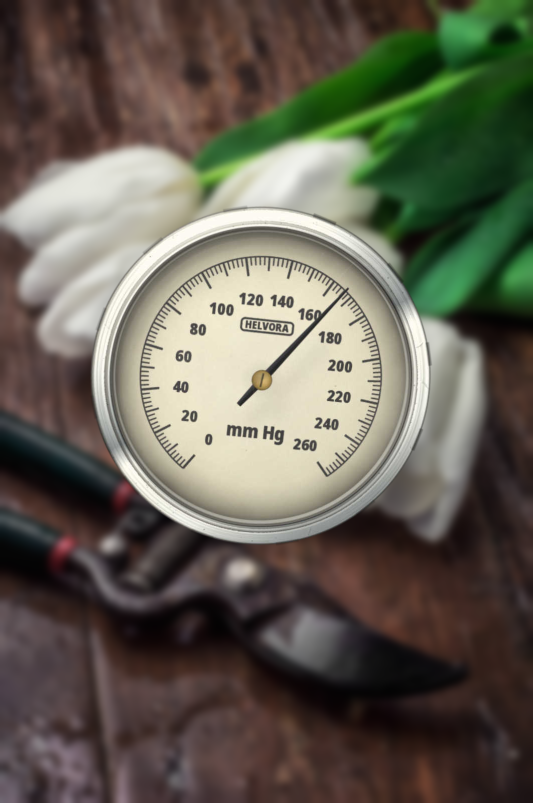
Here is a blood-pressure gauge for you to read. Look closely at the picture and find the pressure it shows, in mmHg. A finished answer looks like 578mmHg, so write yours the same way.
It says 166mmHg
